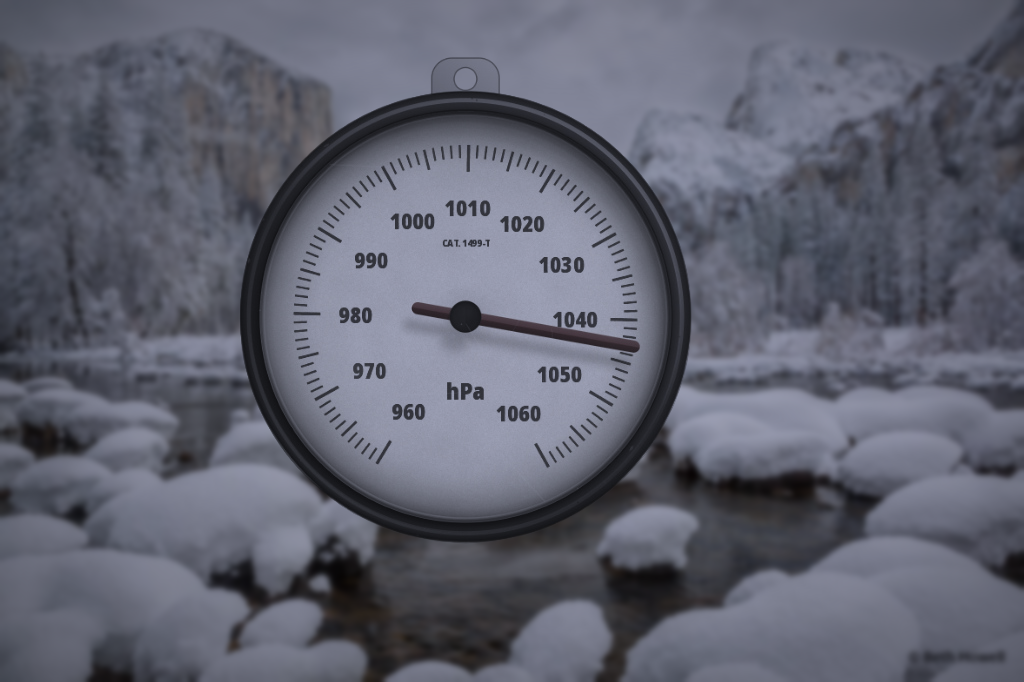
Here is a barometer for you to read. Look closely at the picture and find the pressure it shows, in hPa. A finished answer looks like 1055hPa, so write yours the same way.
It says 1043hPa
